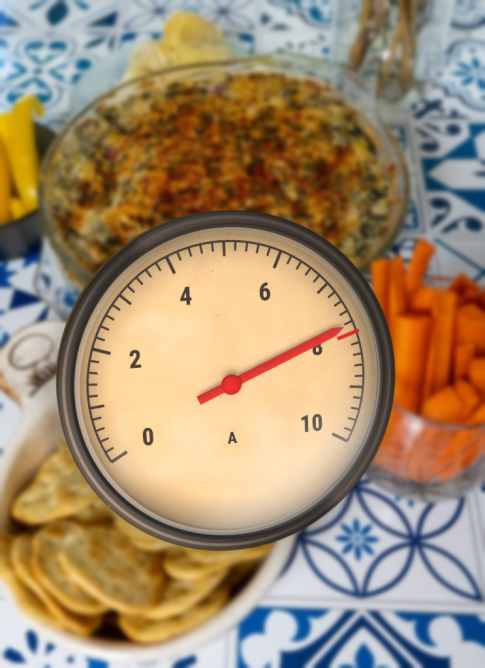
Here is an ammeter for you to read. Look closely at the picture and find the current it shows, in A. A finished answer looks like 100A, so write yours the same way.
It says 7.8A
